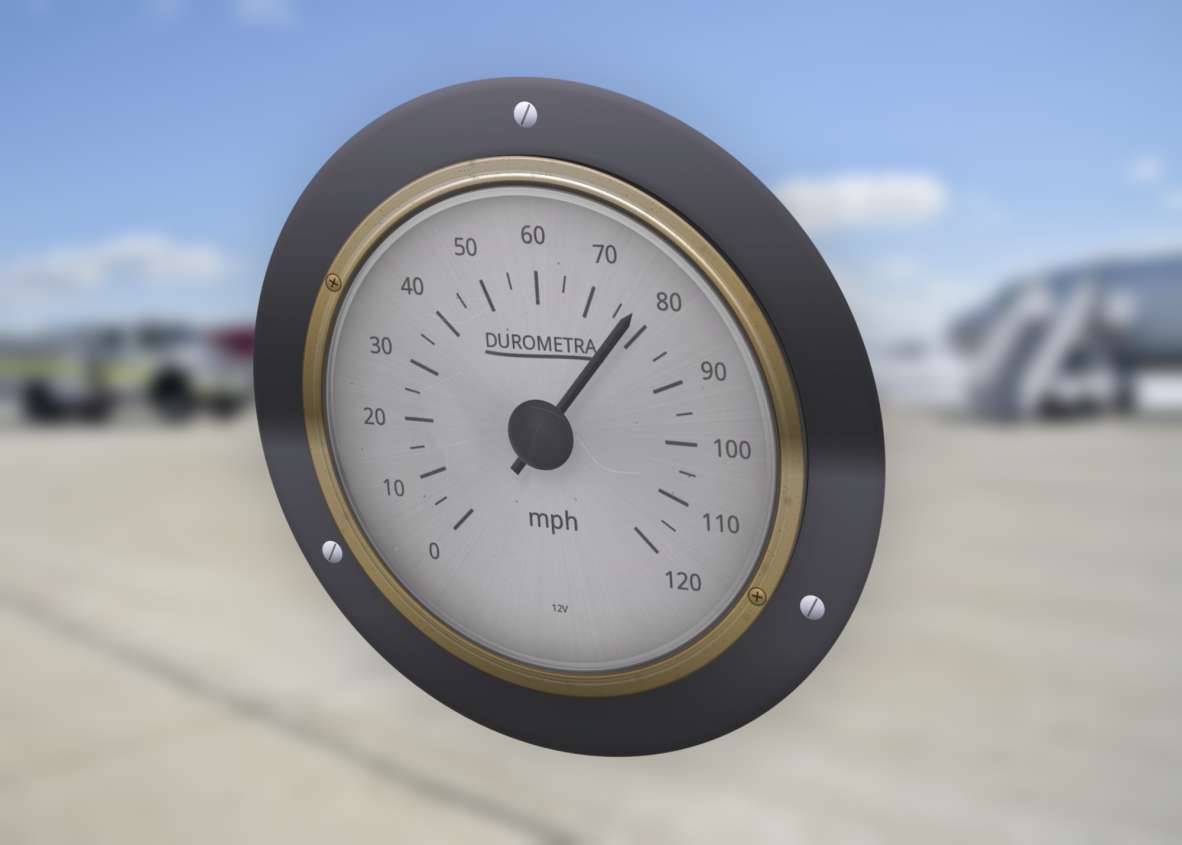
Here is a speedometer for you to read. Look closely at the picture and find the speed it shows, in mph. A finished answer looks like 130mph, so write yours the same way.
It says 77.5mph
